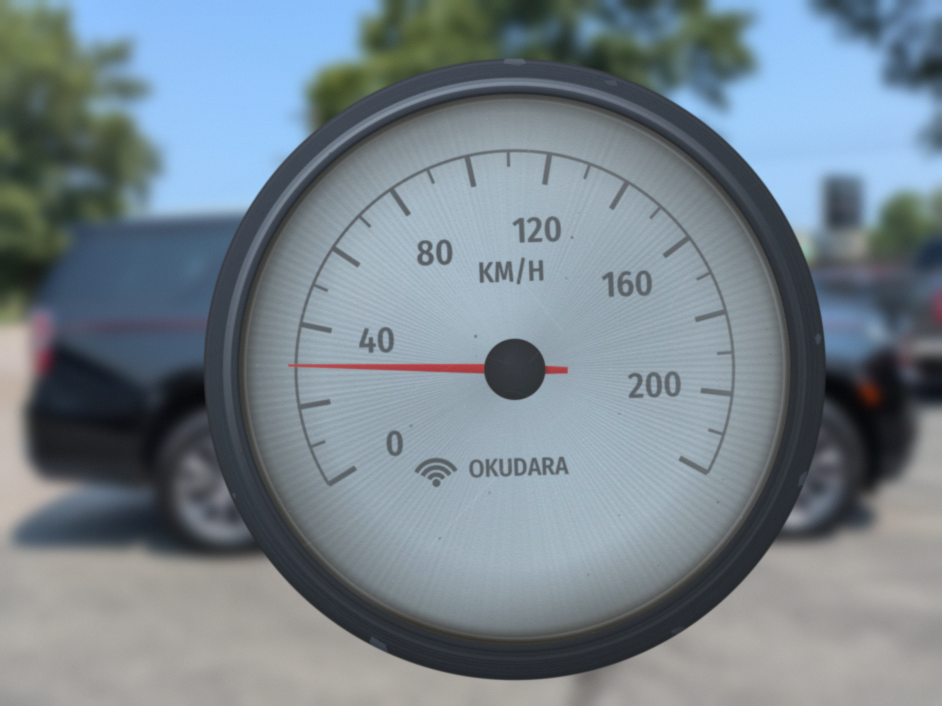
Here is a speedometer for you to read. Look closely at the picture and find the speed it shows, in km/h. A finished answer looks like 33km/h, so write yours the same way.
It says 30km/h
